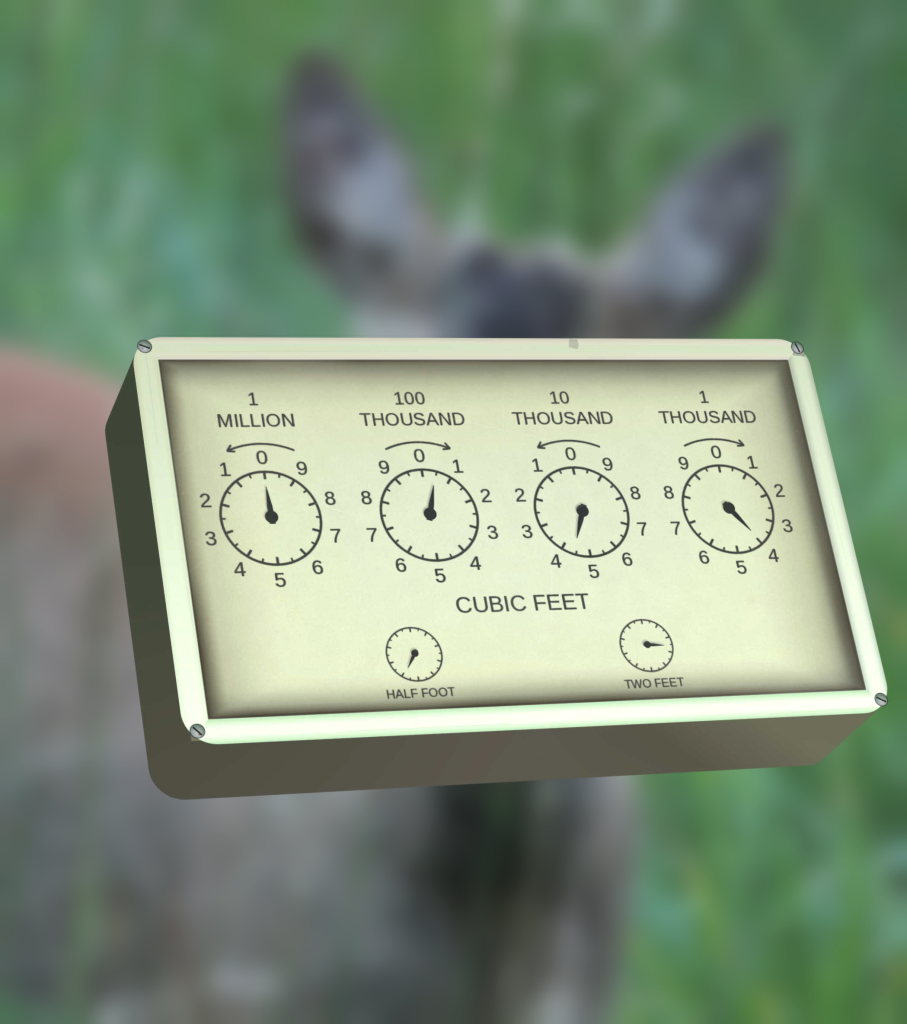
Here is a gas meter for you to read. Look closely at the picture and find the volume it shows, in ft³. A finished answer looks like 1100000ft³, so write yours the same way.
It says 4400ft³
